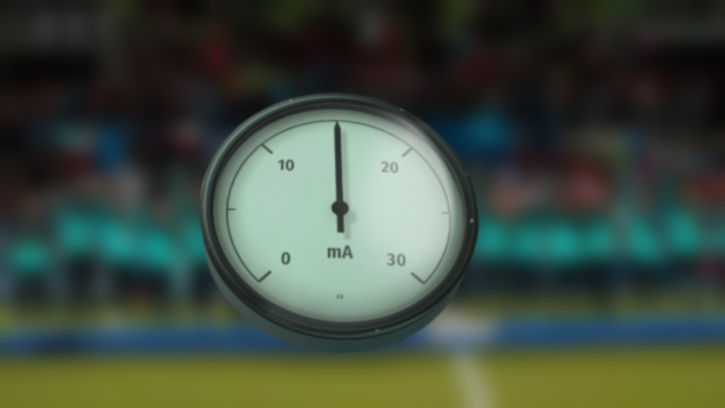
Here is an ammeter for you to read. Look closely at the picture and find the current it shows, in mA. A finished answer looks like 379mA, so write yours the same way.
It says 15mA
